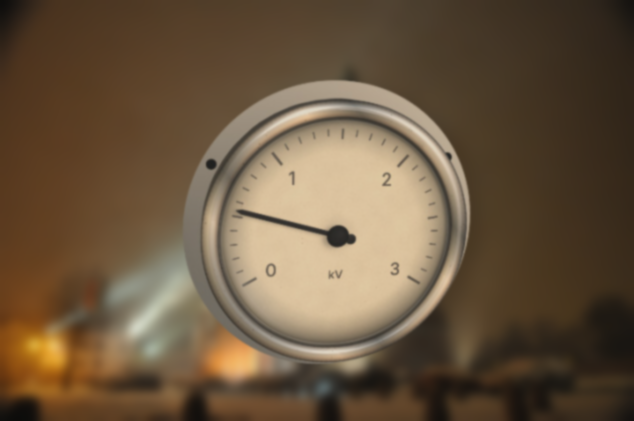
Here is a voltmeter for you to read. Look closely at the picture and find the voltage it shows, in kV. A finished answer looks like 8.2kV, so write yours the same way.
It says 0.55kV
